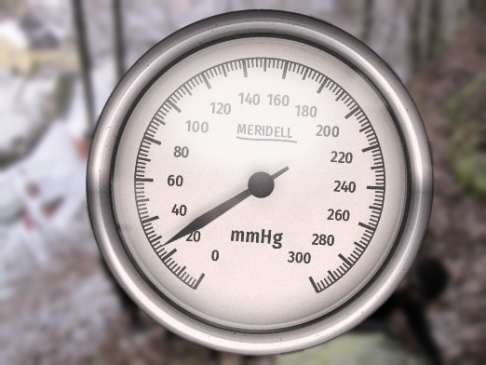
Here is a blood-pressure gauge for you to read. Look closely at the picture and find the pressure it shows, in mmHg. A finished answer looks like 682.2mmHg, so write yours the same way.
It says 26mmHg
